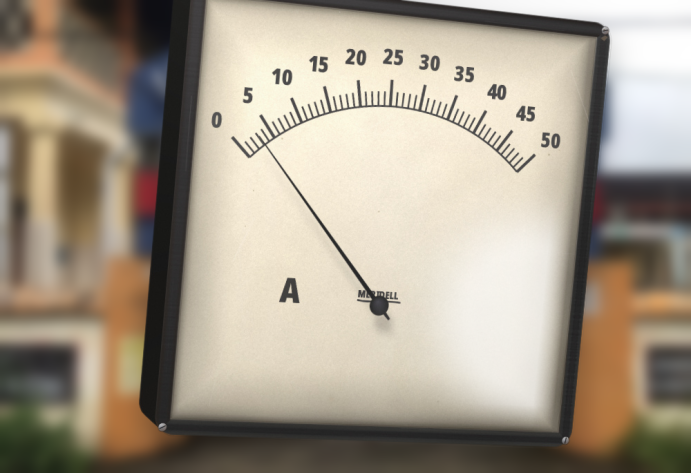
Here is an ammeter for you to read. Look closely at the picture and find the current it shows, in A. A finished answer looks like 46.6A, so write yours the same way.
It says 3A
